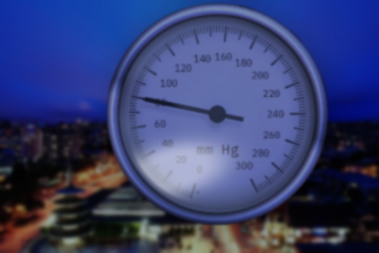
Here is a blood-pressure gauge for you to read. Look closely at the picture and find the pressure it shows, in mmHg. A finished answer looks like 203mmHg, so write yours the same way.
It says 80mmHg
